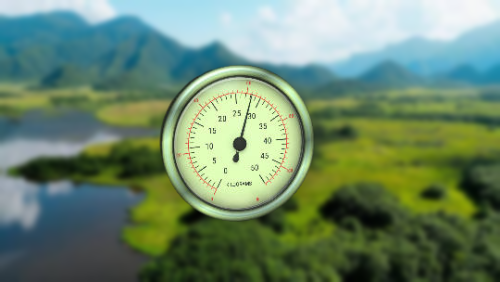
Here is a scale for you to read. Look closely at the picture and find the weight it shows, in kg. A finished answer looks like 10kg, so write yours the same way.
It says 28kg
